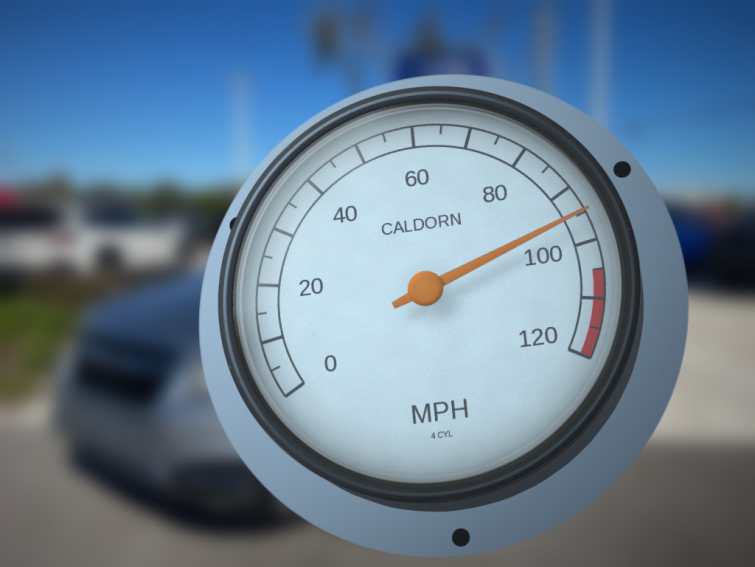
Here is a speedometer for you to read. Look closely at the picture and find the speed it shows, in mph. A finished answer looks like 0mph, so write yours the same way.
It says 95mph
